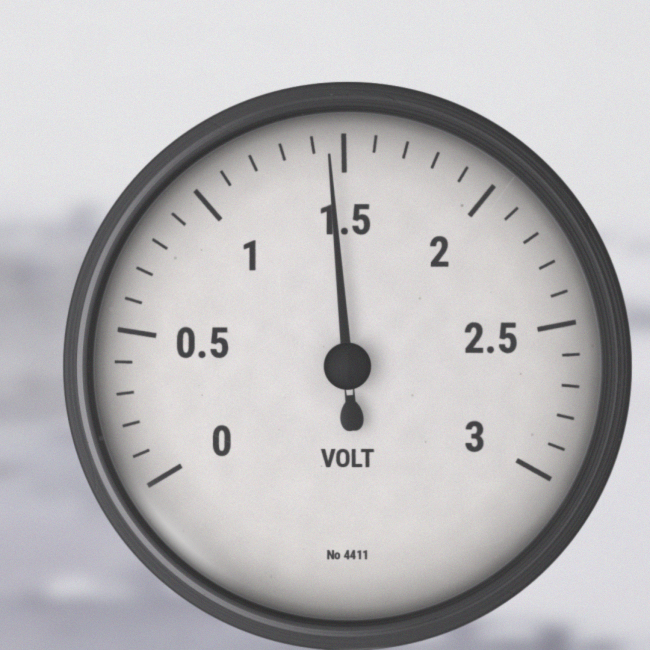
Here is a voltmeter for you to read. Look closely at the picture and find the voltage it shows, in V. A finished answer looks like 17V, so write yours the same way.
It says 1.45V
